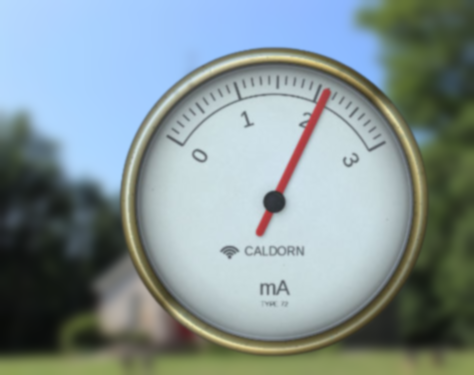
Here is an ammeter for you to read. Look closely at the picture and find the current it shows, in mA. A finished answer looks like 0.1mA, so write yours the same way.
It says 2.1mA
